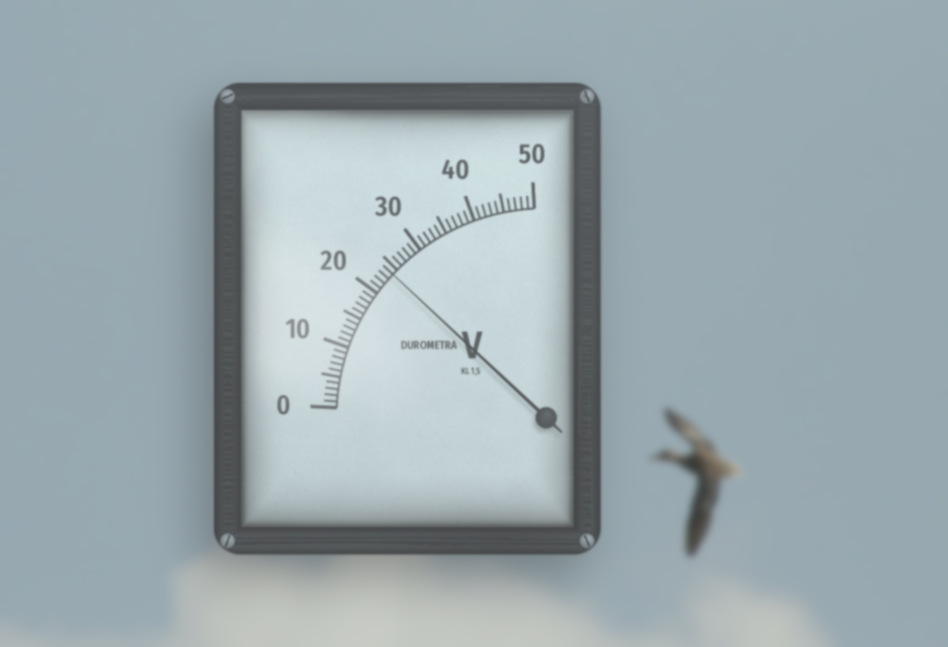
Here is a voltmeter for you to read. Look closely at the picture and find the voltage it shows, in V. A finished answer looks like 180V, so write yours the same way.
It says 24V
